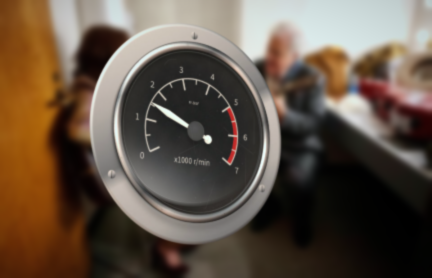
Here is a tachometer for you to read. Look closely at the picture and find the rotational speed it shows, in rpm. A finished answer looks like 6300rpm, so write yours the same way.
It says 1500rpm
